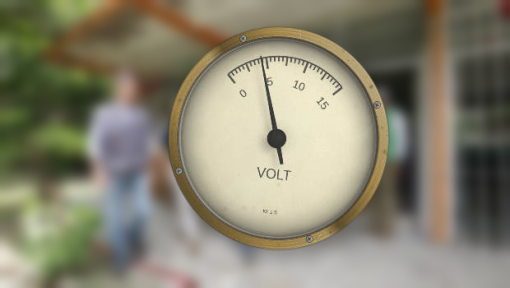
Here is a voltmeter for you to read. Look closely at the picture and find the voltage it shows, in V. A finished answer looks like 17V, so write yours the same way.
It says 4.5V
